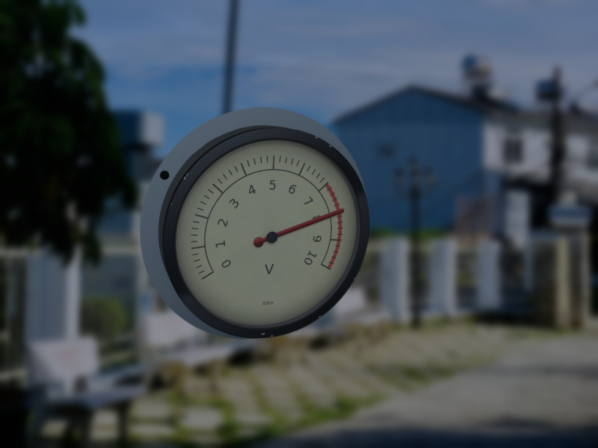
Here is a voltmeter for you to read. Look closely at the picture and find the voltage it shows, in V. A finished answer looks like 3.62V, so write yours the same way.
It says 8V
